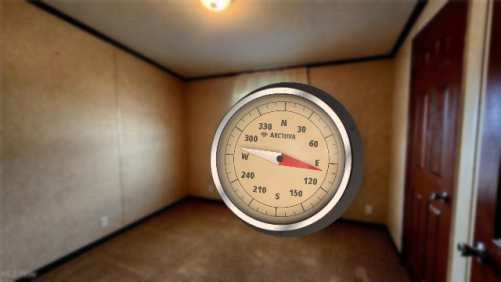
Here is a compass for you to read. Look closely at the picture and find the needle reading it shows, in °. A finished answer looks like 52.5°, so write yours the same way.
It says 100°
